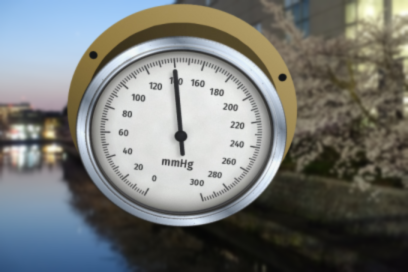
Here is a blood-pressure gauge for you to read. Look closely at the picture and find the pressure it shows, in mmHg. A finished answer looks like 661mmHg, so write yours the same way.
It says 140mmHg
